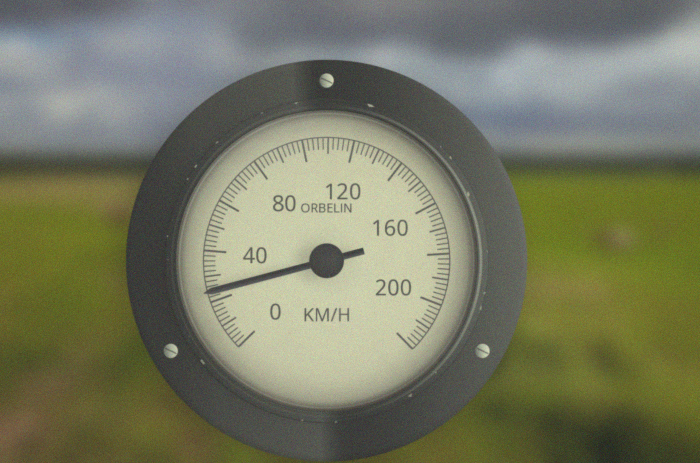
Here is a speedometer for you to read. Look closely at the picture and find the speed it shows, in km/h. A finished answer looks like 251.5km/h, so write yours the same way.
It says 24km/h
